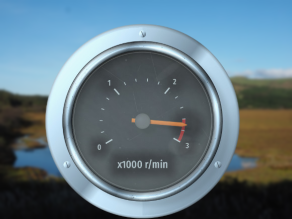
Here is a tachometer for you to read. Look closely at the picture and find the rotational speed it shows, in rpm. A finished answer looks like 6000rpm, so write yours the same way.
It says 2700rpm
